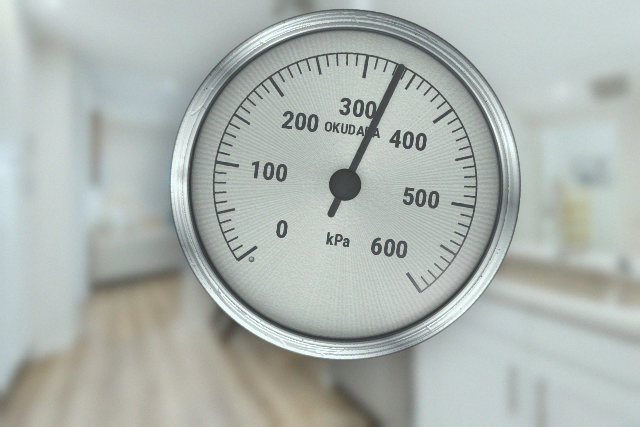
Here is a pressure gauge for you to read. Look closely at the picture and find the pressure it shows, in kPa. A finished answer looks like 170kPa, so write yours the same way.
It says 335kPa
